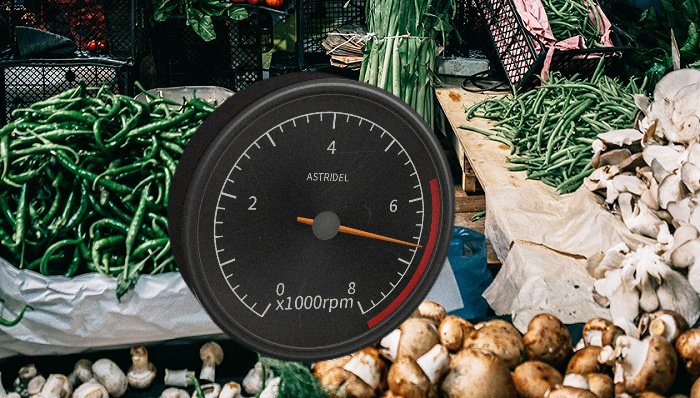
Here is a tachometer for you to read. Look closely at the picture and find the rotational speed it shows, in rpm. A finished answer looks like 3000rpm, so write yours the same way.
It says 6700rpm
